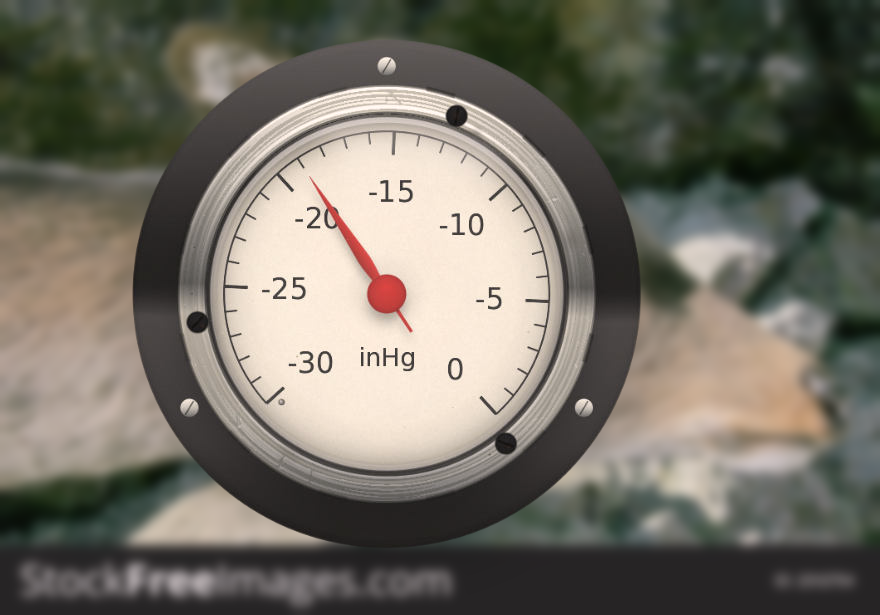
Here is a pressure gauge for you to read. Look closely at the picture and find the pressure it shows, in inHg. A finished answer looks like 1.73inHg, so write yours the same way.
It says -19inHg
